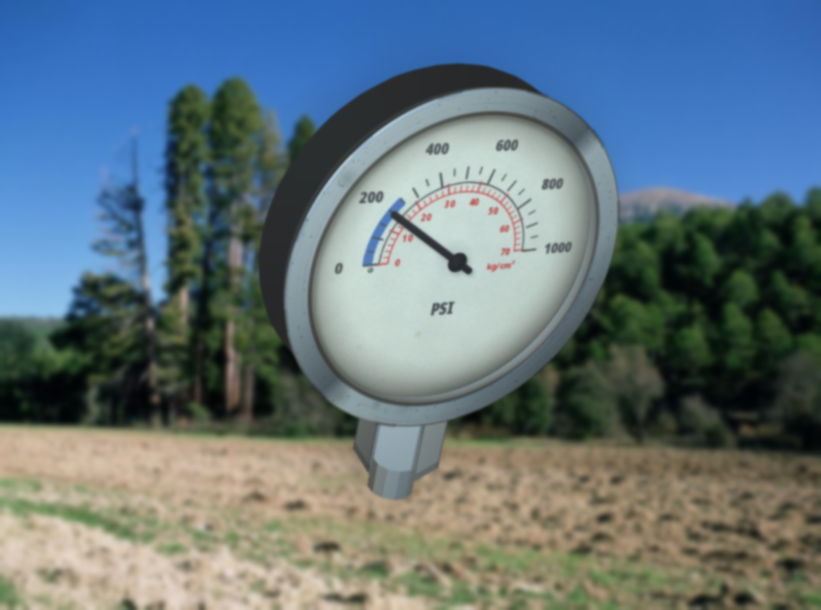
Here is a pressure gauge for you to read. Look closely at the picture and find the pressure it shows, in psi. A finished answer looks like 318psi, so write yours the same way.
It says 200psi
